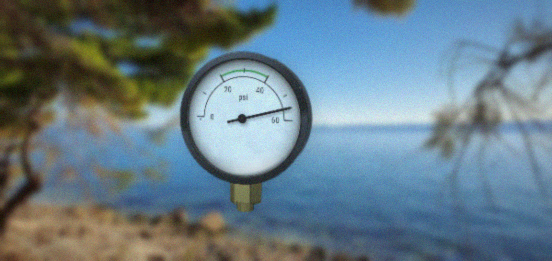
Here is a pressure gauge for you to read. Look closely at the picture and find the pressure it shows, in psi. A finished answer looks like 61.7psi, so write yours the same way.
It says 55psi
